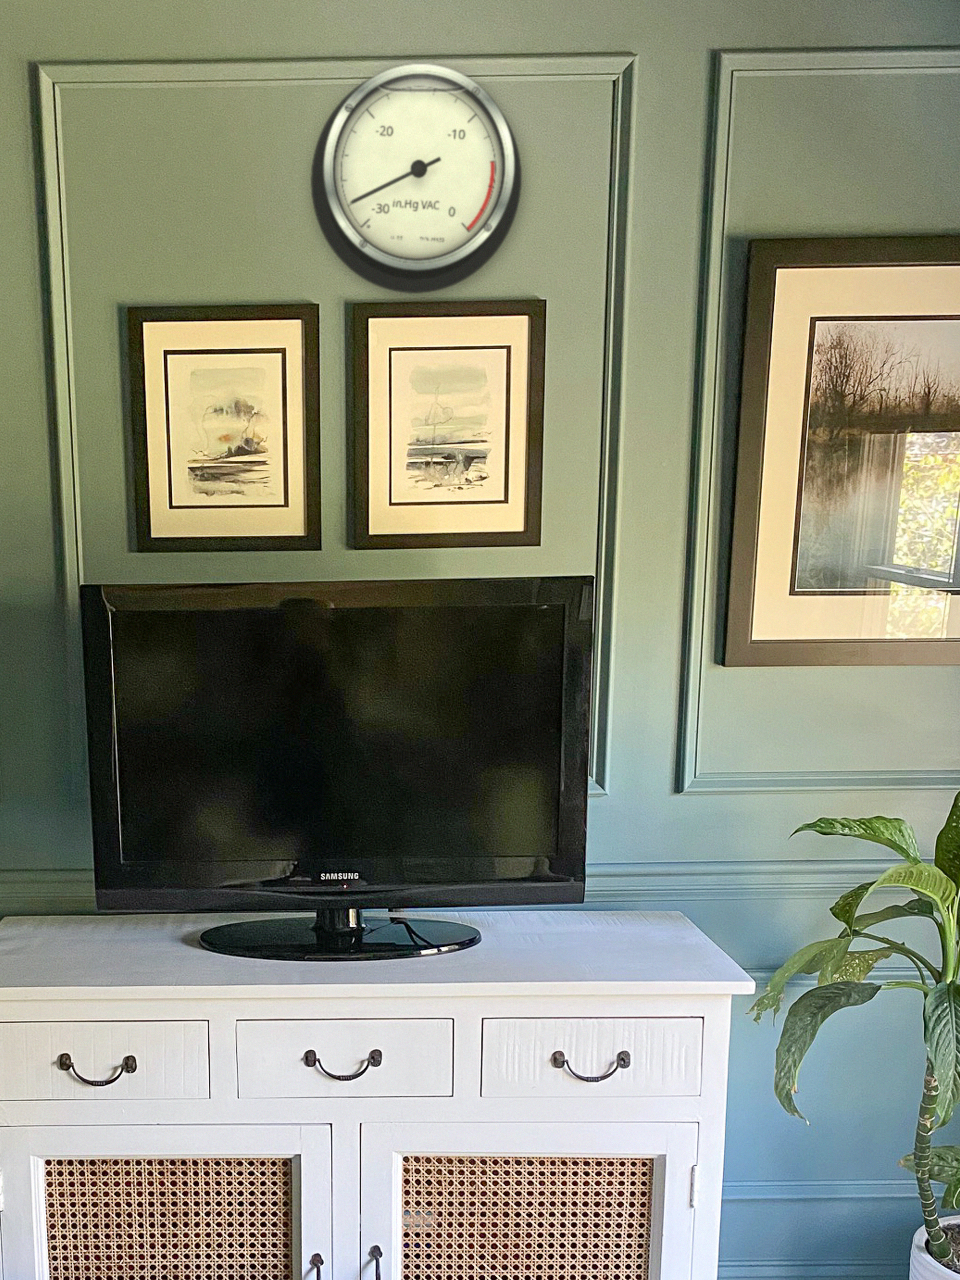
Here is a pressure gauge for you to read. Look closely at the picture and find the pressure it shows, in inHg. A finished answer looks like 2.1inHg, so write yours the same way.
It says -28inHg
